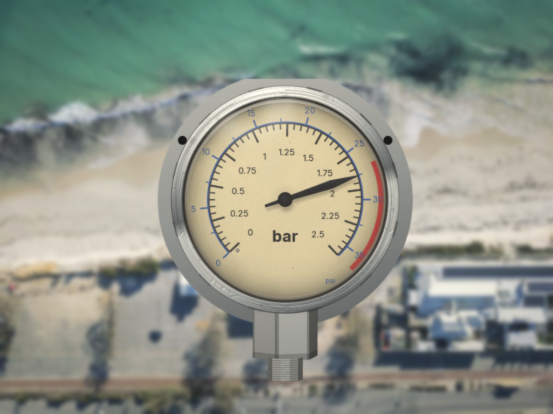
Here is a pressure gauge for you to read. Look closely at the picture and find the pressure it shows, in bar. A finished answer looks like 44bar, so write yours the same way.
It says 1.9bar
